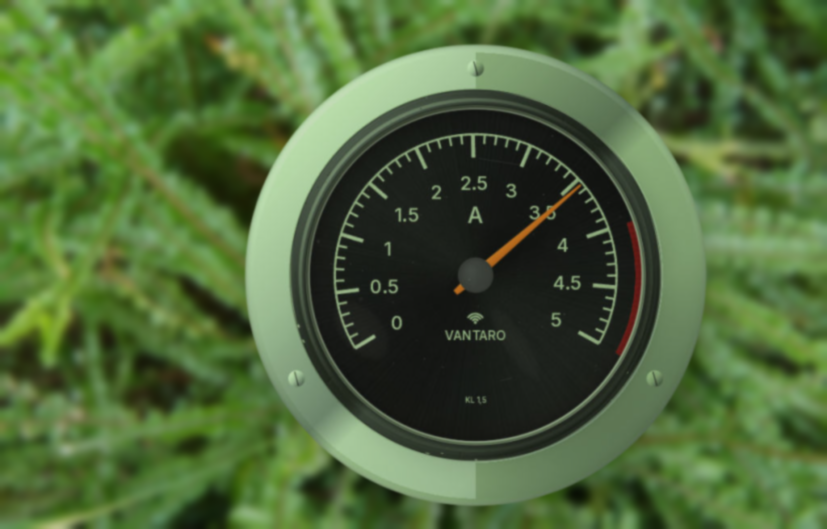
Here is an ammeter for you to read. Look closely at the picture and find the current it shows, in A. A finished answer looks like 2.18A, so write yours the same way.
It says 3.55A
